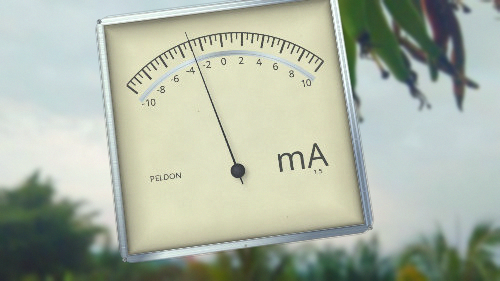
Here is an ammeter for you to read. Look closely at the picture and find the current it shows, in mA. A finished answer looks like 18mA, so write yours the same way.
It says -3mA
